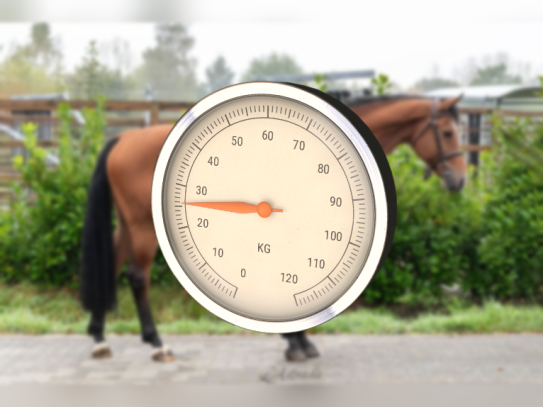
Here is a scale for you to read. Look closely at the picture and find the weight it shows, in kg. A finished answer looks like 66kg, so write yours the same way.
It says 26kg
